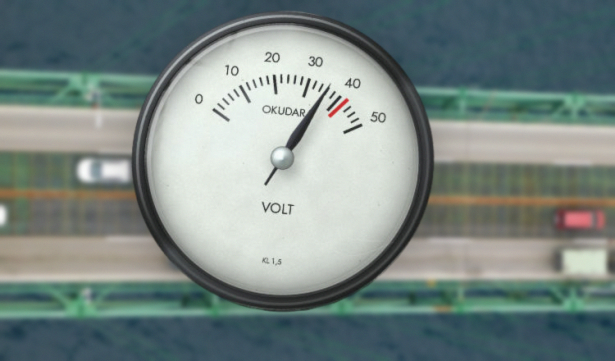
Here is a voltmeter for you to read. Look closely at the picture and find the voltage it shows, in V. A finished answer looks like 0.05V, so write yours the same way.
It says 36V
